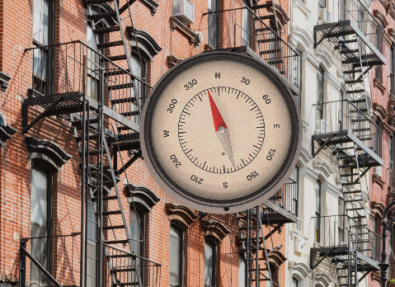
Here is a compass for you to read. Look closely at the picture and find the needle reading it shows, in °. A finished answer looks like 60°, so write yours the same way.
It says 345°
